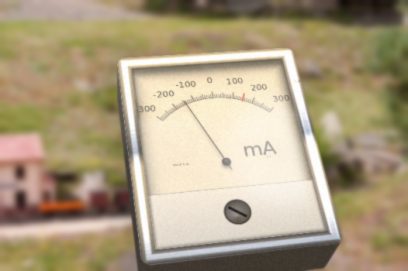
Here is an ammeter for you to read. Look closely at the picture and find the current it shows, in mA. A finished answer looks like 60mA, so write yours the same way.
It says -150mA
